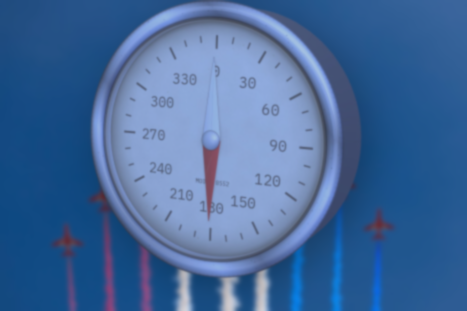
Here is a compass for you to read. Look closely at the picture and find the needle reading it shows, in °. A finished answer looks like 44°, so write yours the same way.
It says 180°
